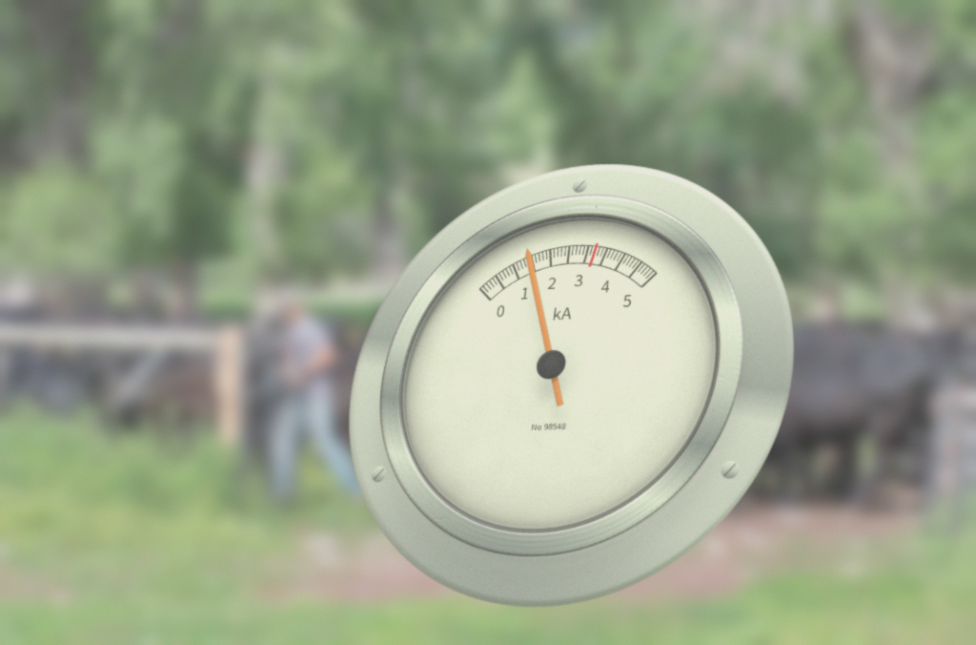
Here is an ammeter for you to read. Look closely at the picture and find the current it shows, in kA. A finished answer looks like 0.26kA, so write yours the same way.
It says 1.5kA
